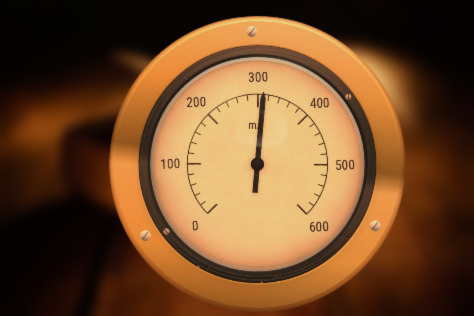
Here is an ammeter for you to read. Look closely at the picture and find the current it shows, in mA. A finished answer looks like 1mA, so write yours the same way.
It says 310mA
